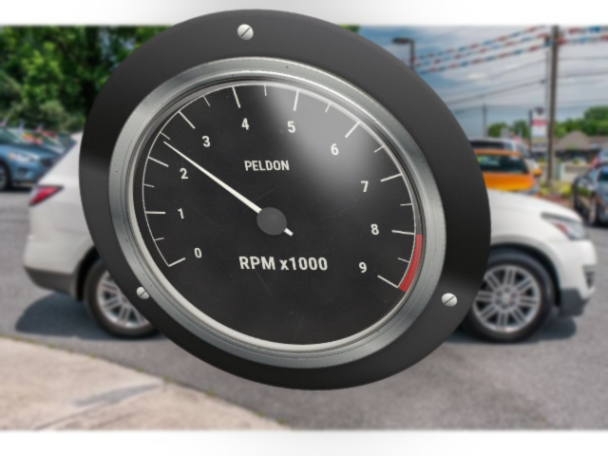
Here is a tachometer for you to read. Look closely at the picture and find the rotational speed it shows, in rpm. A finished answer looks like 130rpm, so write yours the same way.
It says 2500rpm
